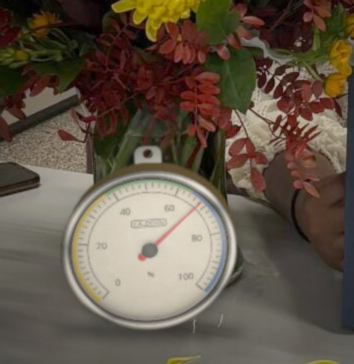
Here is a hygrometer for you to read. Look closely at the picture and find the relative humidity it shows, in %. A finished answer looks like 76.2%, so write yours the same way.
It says 68%
